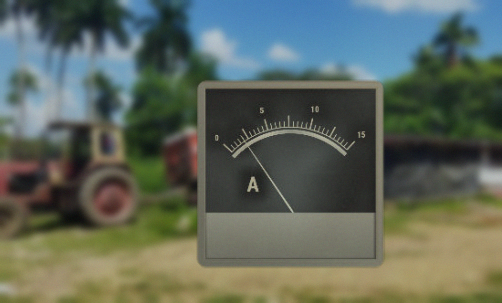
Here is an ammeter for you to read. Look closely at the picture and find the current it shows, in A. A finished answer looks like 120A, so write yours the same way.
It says 2A
